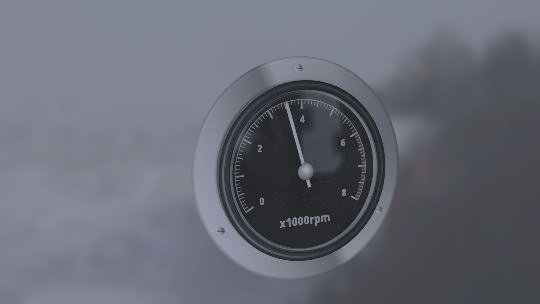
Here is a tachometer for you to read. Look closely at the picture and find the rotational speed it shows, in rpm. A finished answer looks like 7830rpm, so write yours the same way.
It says 3500rpm
